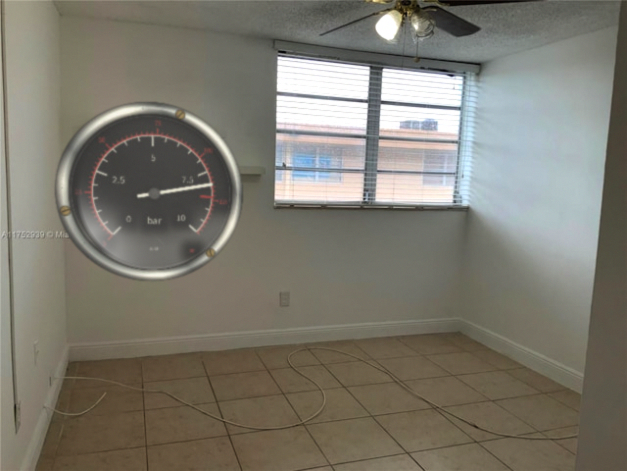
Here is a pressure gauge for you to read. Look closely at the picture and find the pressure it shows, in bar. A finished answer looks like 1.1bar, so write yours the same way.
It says 8bar
